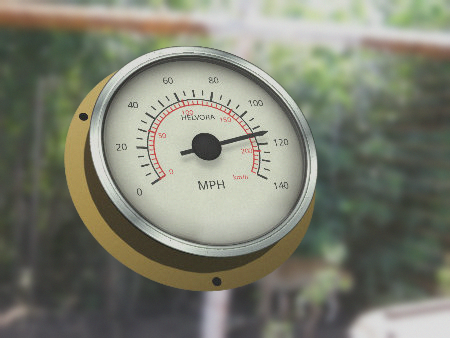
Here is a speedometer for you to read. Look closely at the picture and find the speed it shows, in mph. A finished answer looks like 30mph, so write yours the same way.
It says 115mph
